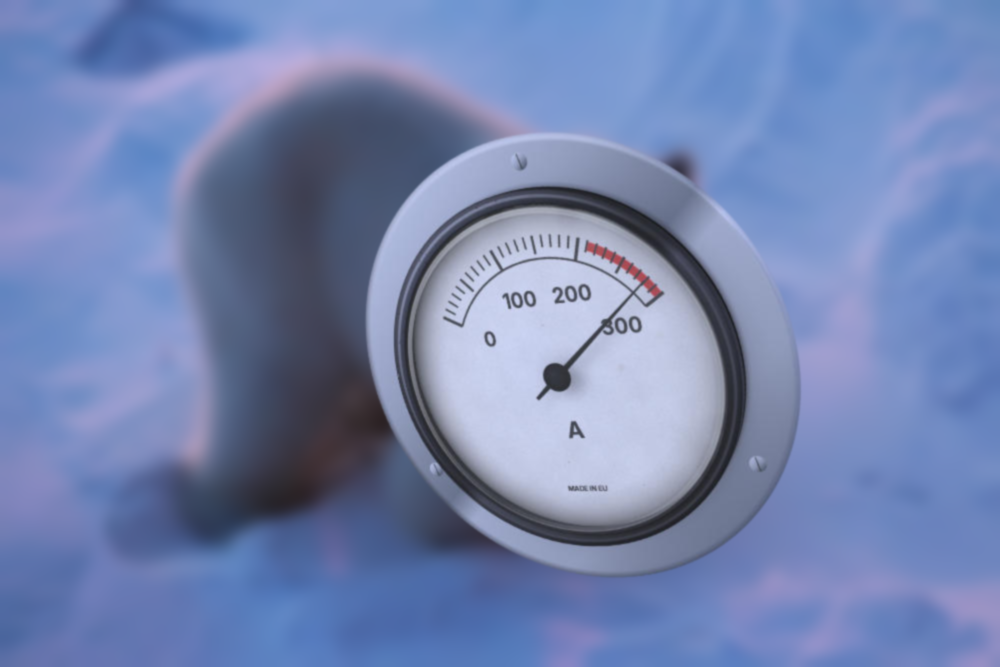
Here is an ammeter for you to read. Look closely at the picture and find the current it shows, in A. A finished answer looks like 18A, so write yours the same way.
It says 280A
